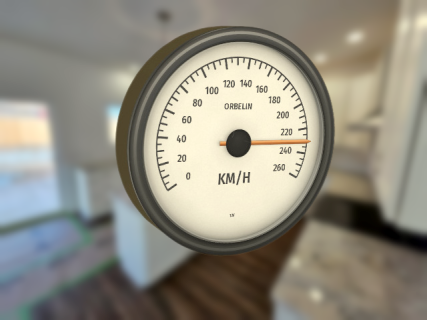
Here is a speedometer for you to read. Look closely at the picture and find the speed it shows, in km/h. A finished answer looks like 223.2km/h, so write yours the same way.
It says 230km/h
